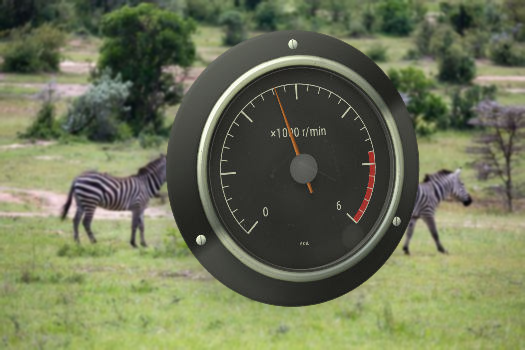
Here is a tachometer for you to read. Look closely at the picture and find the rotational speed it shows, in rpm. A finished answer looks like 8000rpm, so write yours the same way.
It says 2600rpm
